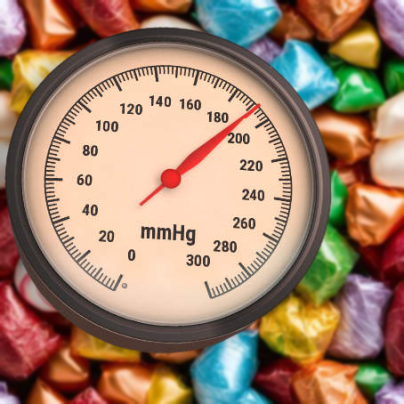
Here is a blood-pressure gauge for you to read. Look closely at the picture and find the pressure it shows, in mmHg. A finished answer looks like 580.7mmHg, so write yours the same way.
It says 192mmHg
